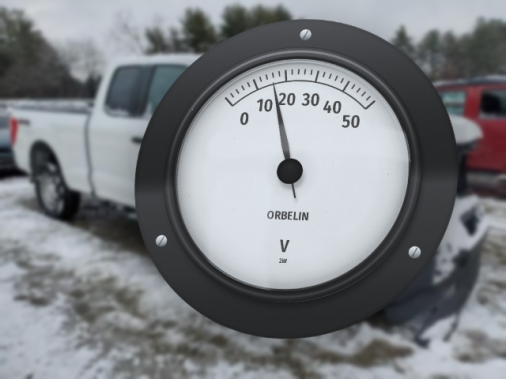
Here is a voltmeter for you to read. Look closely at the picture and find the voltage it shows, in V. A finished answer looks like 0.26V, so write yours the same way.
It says 16V
